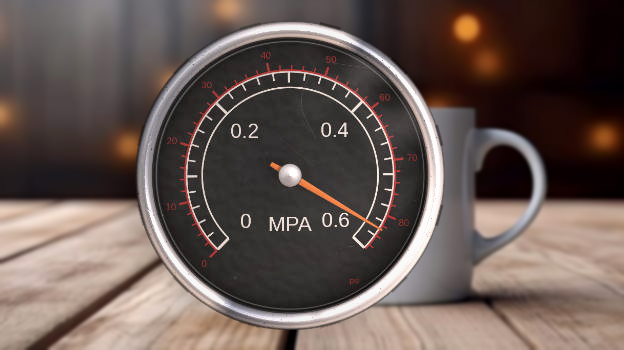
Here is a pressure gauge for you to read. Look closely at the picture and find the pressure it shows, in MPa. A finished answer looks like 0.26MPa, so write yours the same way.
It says 0.57MPa
